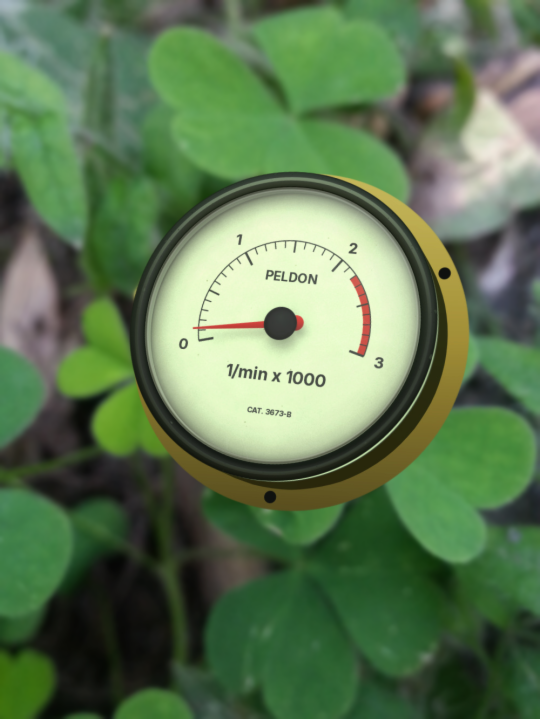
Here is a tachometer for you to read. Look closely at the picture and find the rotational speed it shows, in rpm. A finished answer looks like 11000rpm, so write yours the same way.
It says 100rpm
